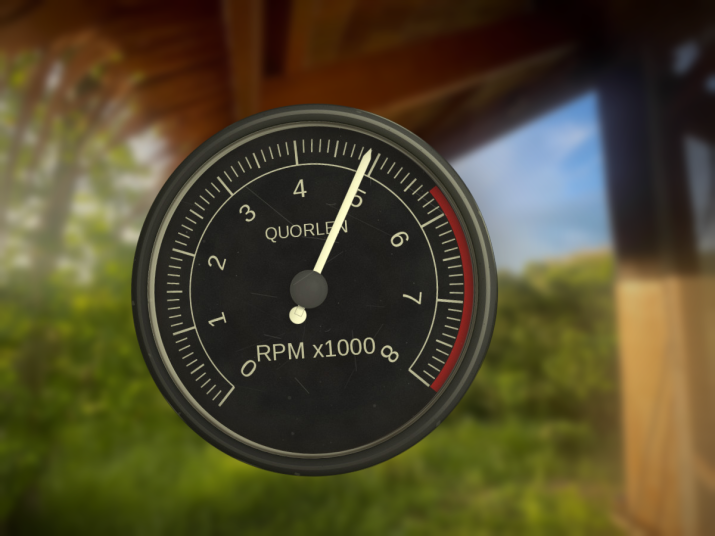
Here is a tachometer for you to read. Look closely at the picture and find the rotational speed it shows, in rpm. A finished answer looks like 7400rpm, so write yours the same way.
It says 4900rpm
